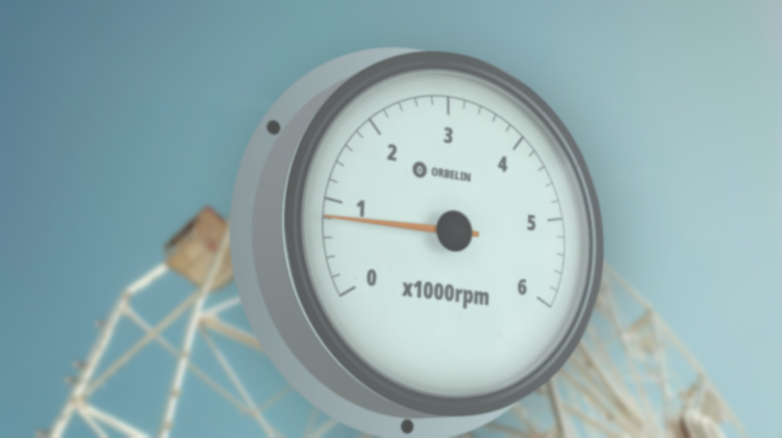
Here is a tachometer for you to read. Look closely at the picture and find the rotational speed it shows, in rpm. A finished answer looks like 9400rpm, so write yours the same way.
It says 800rpm
